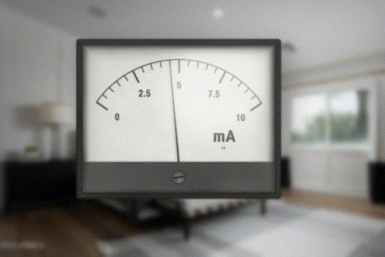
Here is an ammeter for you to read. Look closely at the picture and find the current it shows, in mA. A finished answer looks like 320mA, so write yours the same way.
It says 4.5mA
